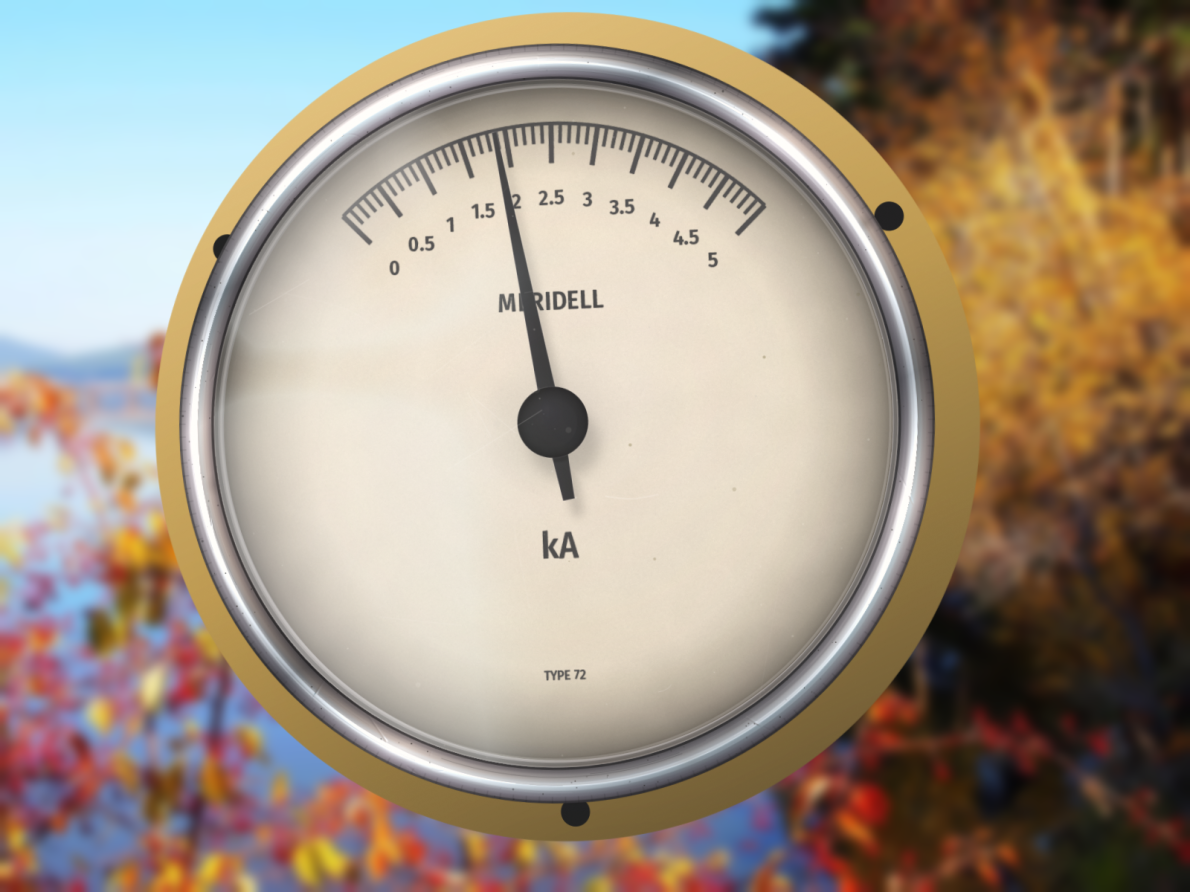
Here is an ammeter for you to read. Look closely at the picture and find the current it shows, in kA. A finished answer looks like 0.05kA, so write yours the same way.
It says 1.9kA
